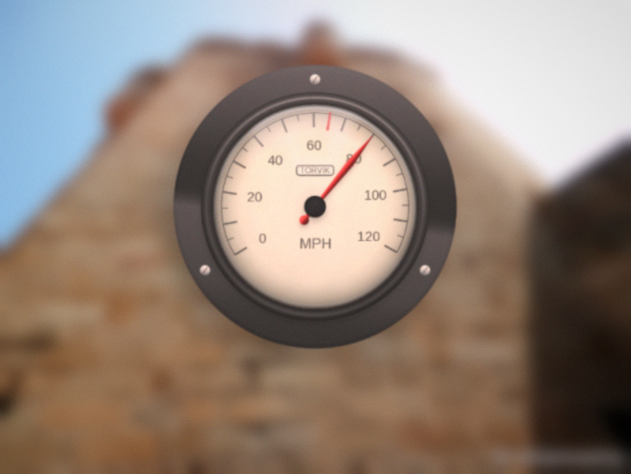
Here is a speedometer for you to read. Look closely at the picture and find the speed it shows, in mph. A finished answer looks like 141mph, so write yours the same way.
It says 80mph
